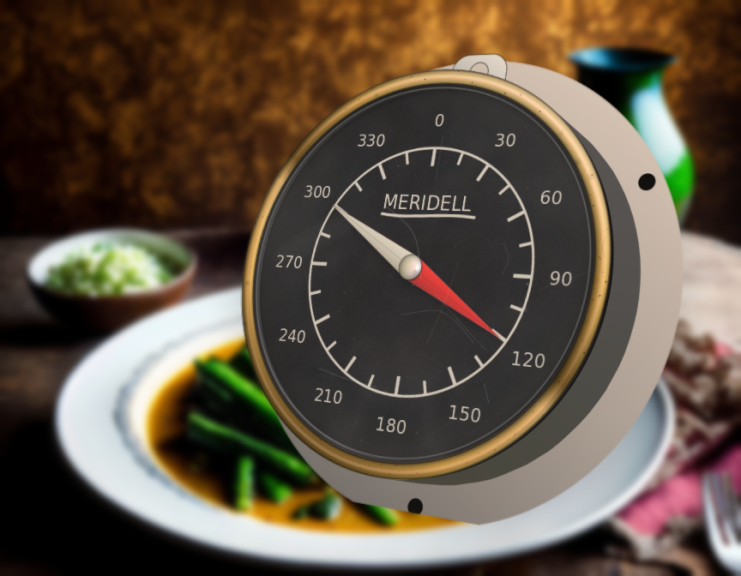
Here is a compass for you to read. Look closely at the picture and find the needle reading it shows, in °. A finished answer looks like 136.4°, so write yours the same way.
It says 120°
